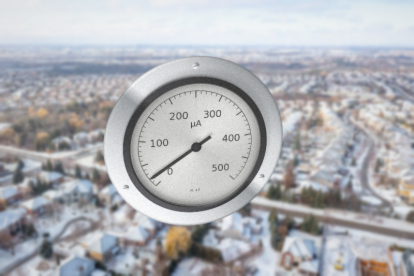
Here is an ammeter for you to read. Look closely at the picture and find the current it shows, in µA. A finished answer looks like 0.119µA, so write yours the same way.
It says 20µA
